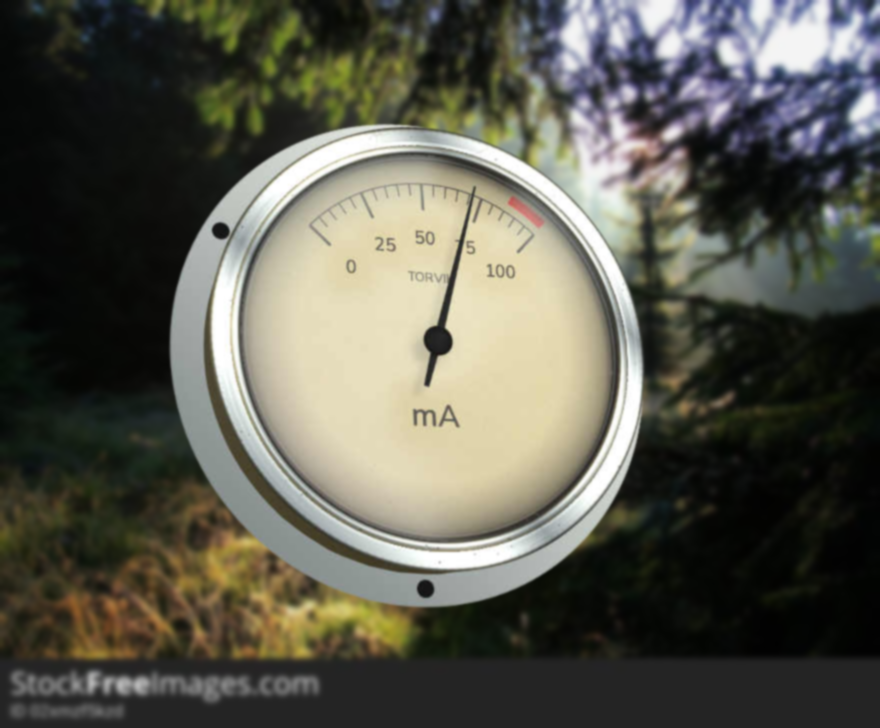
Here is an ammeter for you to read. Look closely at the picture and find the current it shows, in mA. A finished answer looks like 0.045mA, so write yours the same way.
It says 70mA
